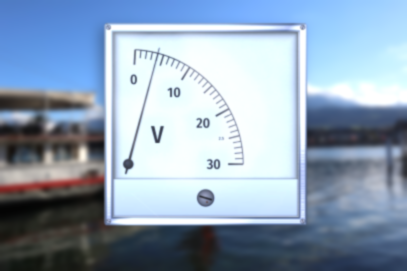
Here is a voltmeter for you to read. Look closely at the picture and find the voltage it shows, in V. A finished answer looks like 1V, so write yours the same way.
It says 4V
